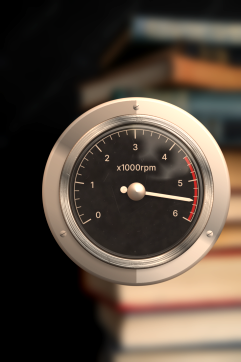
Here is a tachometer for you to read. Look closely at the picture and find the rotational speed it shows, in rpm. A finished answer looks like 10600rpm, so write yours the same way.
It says 5500rpm
